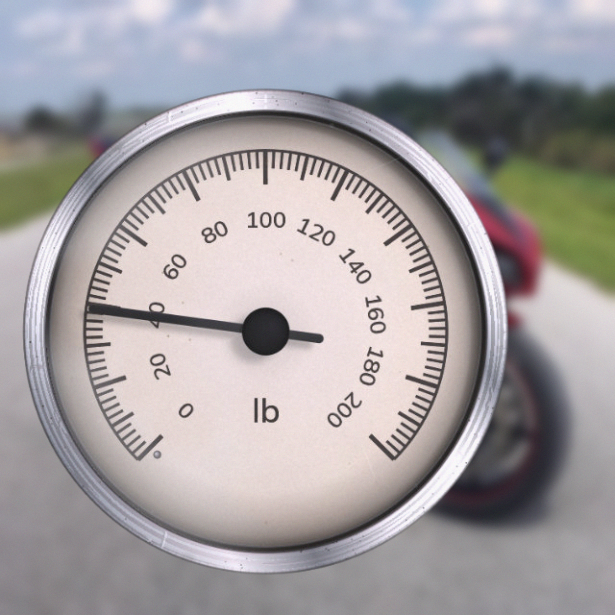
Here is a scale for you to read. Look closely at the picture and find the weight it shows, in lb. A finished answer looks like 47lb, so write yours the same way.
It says 39lb
